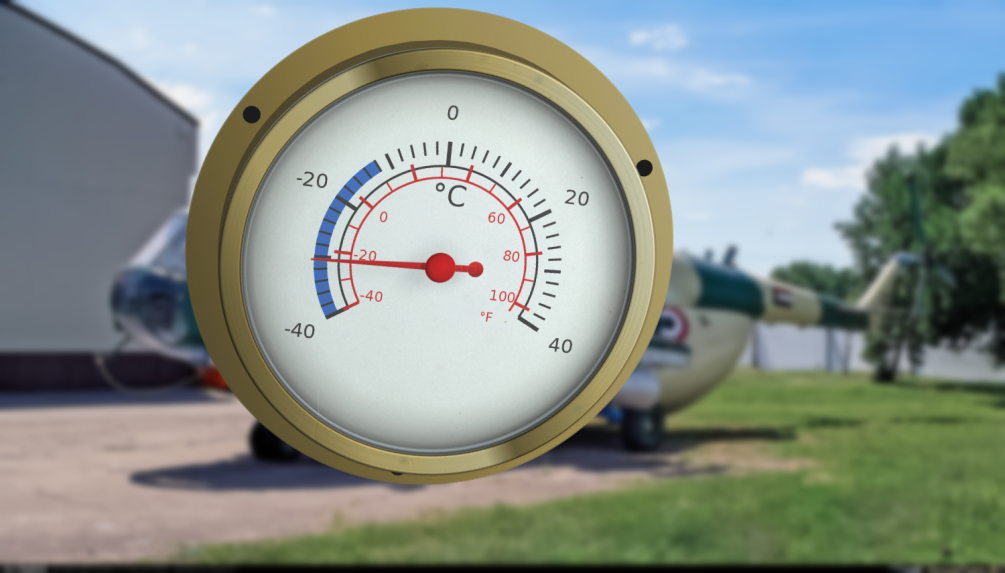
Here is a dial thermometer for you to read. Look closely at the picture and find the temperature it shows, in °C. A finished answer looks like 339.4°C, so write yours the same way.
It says -30°C
